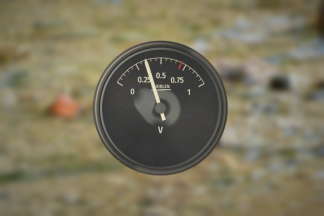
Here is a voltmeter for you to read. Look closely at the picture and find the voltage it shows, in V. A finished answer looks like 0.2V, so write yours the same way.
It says 0.35V
